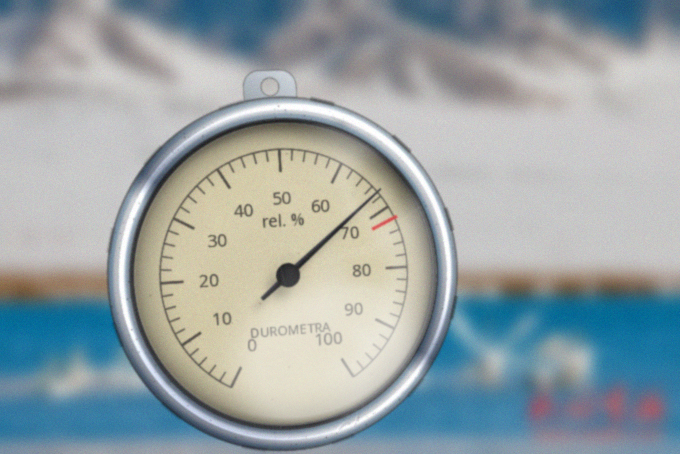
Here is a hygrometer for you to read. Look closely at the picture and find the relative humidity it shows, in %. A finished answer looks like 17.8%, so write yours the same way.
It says 67%
